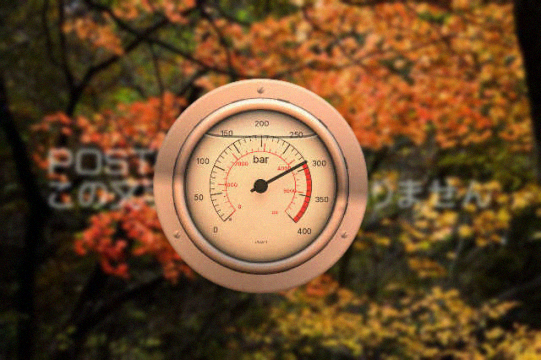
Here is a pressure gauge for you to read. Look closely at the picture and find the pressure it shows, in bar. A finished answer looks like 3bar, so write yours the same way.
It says 290bar
